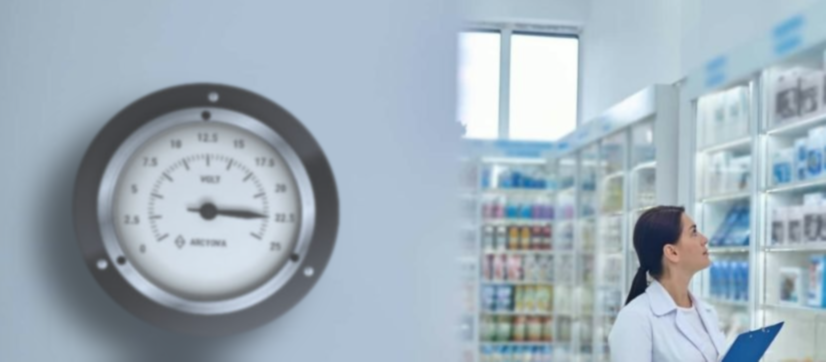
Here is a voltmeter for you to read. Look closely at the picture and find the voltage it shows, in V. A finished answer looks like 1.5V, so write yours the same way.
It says 22.5V
